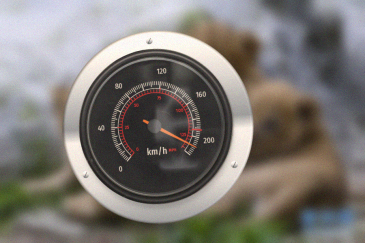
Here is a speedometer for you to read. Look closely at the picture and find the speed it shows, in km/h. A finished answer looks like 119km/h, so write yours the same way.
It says 210km/h
